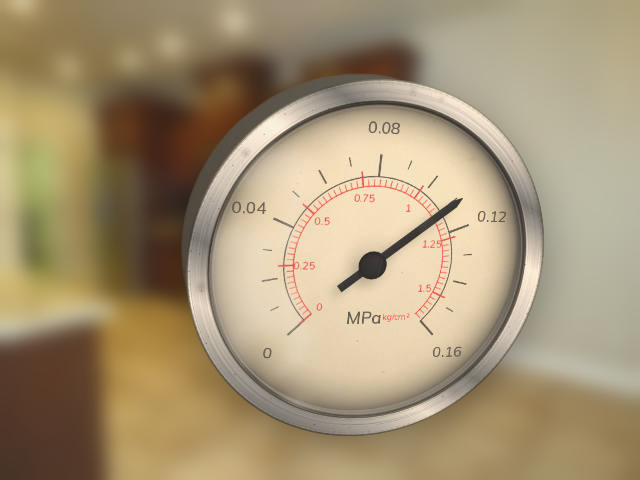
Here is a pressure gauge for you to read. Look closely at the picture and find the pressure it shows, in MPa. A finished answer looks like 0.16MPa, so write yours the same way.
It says 0.11MPa
